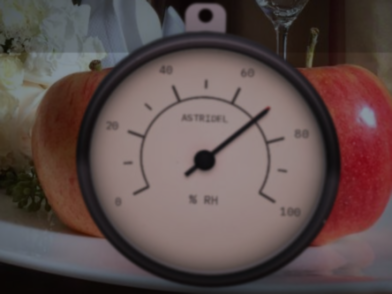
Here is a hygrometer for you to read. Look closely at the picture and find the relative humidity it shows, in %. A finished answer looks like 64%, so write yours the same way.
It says 70%
